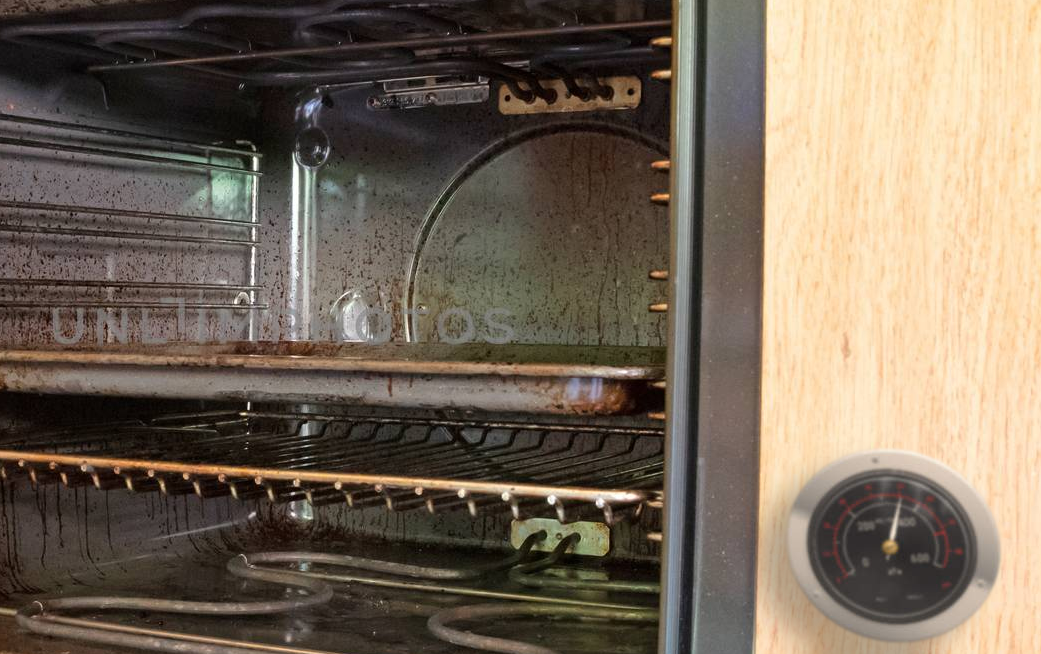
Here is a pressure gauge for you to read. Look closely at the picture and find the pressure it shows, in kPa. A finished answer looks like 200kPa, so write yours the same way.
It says 350kPa
